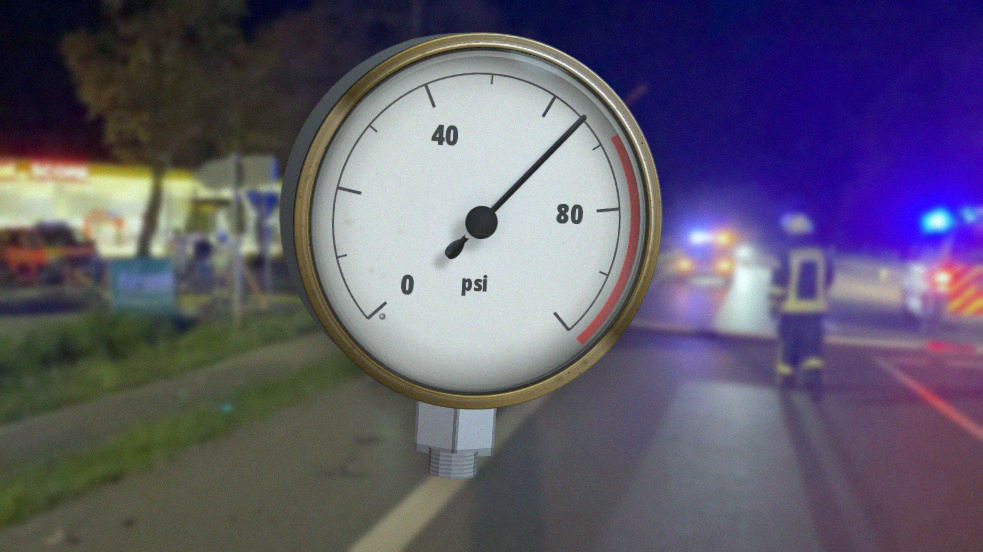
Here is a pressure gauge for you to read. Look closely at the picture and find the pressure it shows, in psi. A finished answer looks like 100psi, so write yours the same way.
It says 65psi
